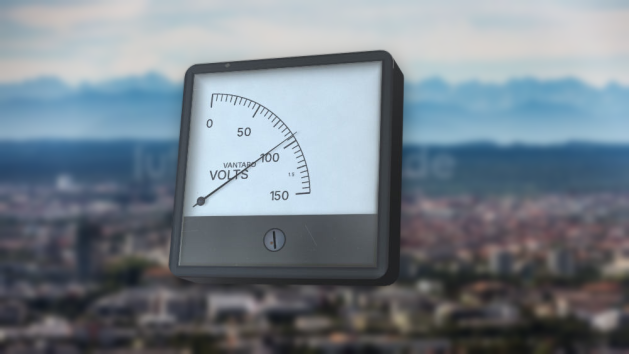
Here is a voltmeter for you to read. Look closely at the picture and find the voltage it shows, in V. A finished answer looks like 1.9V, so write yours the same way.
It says 95V
